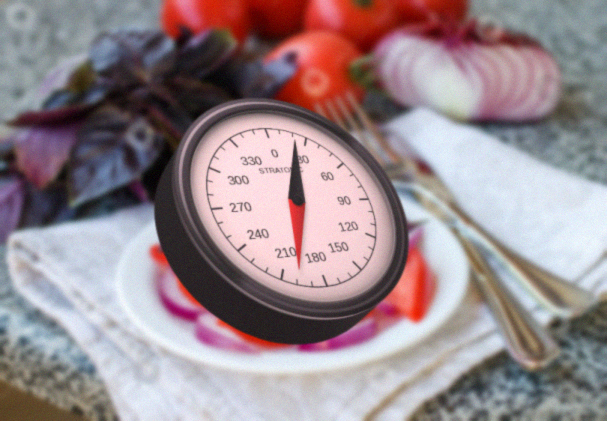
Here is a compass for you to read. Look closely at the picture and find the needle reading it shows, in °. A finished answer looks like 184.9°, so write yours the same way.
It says 200°
